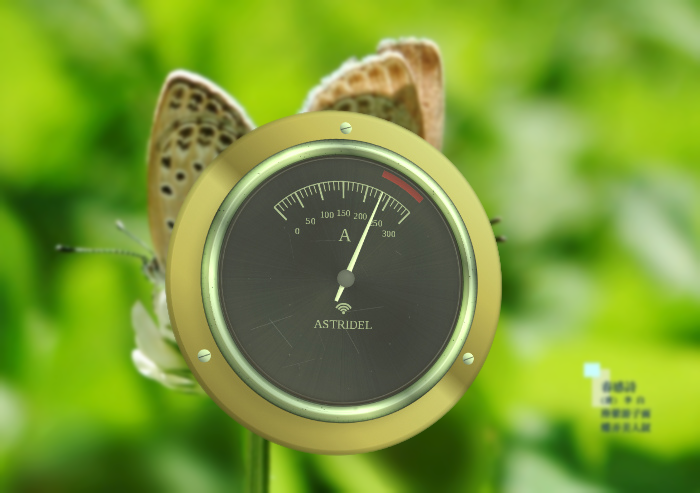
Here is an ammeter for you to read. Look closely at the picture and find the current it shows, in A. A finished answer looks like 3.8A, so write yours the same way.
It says 230A
